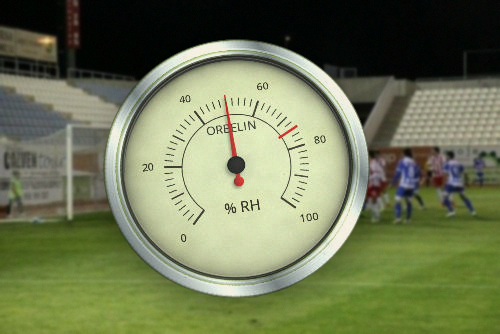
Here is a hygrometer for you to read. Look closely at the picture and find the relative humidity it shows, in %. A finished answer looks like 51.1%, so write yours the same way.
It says 50%
